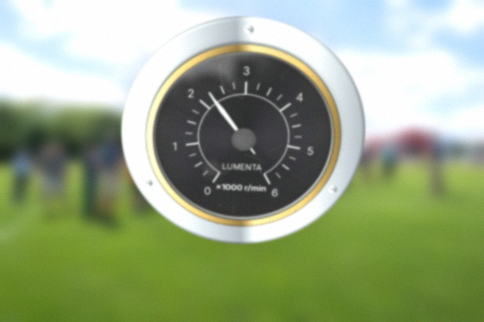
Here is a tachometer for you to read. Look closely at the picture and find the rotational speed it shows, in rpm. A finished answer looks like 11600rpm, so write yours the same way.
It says 2250rpm
